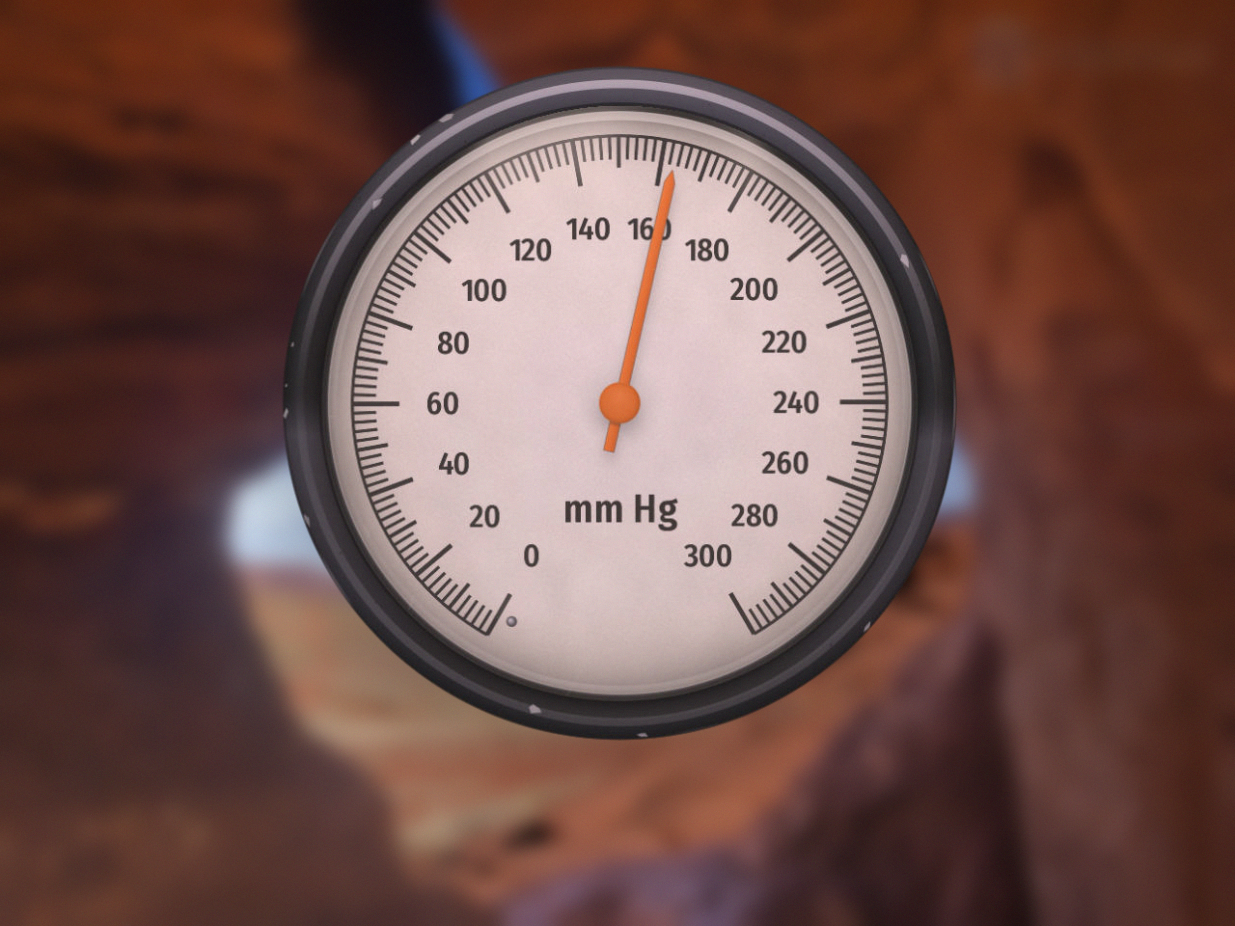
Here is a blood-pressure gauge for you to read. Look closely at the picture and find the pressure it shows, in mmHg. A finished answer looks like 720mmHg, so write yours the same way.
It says 163mmHg
